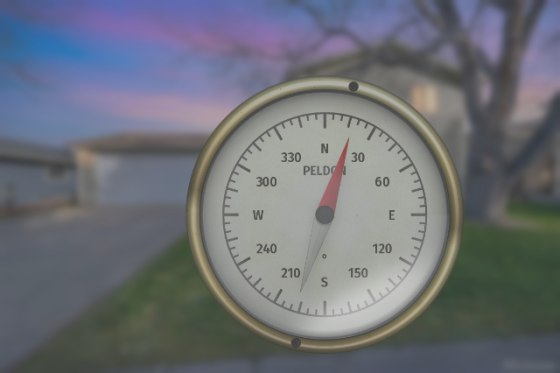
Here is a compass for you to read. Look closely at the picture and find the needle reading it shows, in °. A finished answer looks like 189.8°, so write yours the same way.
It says 17.5°
